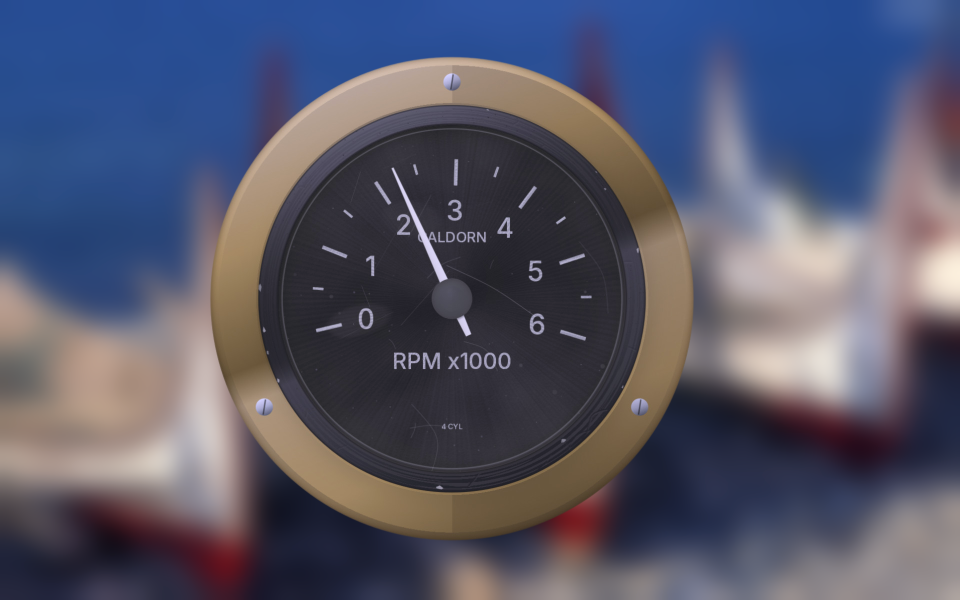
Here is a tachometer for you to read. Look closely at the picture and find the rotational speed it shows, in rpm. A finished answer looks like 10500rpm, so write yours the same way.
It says 2250rpm
